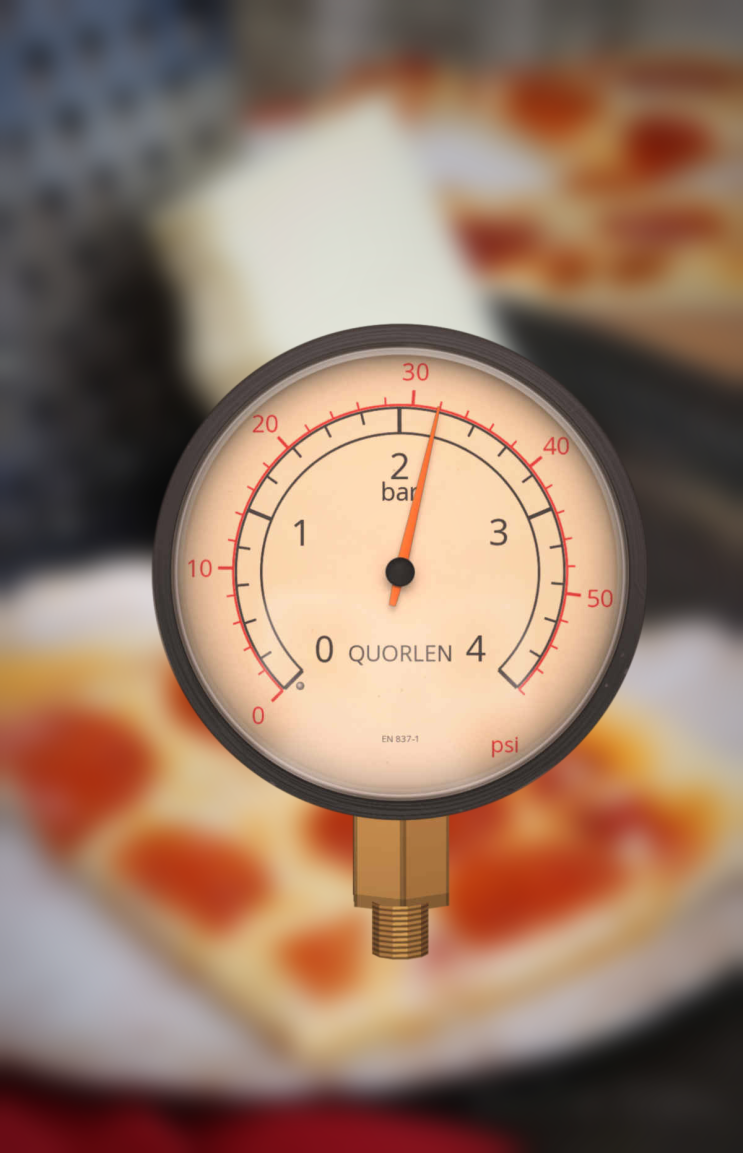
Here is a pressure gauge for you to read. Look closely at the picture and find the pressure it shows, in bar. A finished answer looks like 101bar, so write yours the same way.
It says 2.2bar
